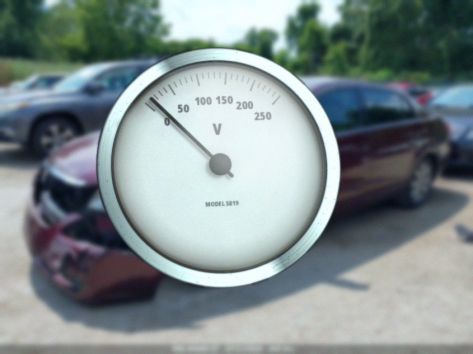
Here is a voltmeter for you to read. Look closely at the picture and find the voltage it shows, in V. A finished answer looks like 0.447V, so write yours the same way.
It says 10V
